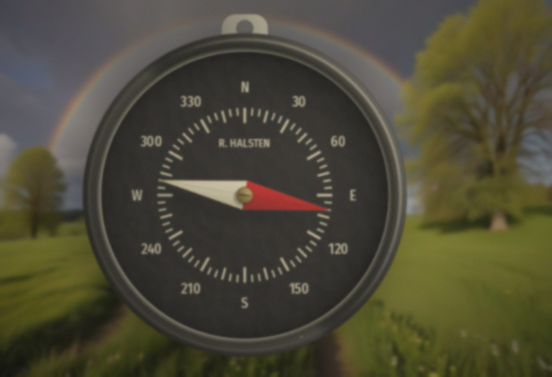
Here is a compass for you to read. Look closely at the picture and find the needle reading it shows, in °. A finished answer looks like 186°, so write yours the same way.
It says 100°
